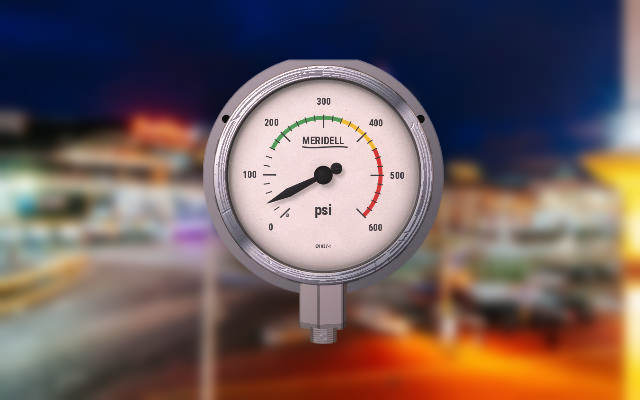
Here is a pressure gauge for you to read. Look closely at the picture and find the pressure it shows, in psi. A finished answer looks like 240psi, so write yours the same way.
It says 40psi
